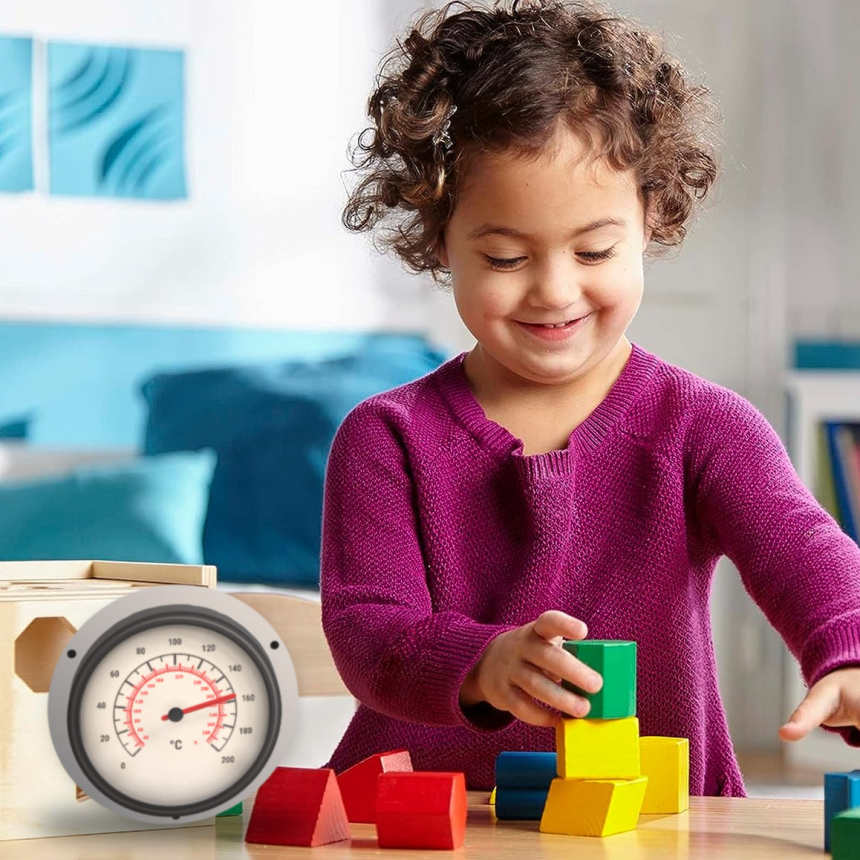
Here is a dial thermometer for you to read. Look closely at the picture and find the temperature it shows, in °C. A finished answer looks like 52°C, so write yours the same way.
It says 155°C
